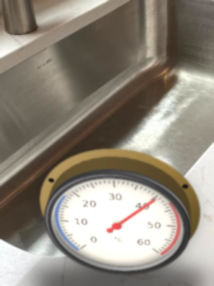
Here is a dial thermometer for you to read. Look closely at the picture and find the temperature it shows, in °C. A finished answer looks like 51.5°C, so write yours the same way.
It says 40°C
